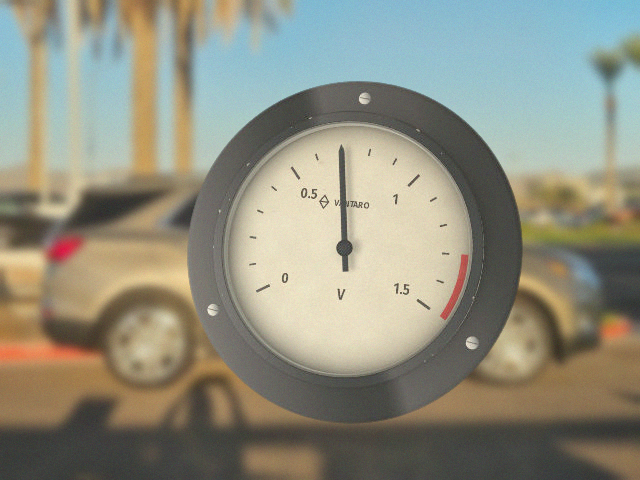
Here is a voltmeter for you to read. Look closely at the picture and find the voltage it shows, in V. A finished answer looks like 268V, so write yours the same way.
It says 0.7V
